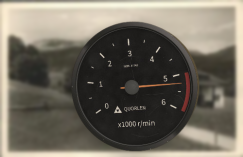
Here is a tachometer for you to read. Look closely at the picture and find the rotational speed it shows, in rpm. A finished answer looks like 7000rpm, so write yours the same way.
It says 5250rpm
